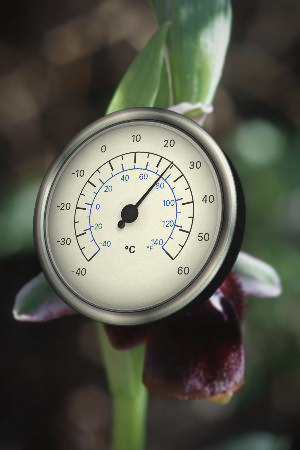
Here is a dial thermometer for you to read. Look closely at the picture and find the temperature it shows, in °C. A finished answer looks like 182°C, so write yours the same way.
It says 25°C
